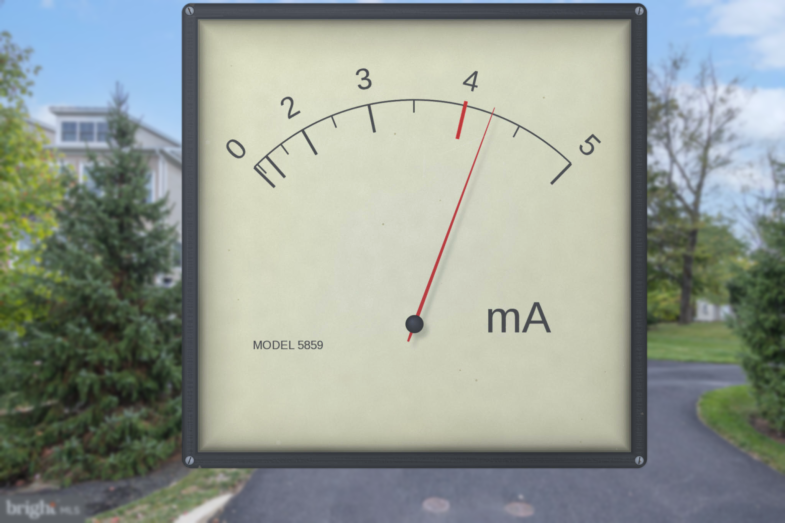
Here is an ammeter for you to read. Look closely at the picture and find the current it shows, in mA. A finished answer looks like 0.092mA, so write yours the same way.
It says 4.25mA
